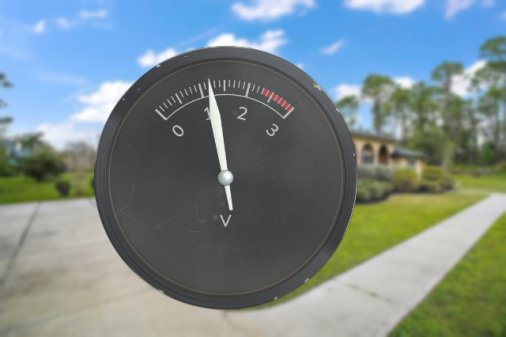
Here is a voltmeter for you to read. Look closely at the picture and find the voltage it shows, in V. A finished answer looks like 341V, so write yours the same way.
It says 1.2V
